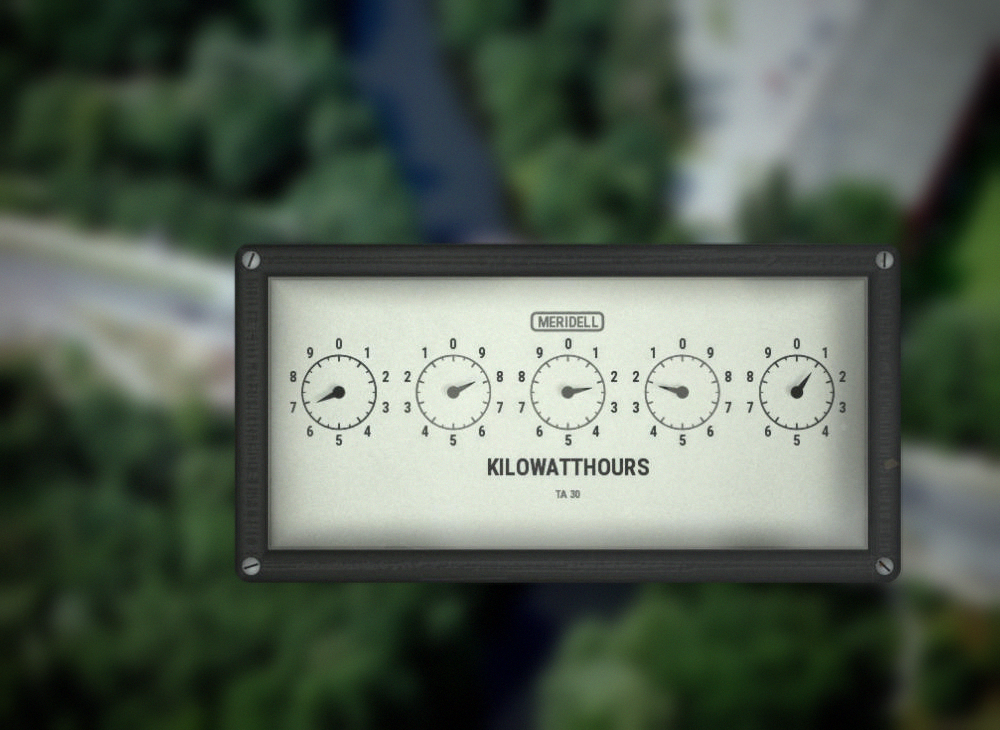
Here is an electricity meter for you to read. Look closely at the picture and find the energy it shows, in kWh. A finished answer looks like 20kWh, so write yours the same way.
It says 68221kWh
